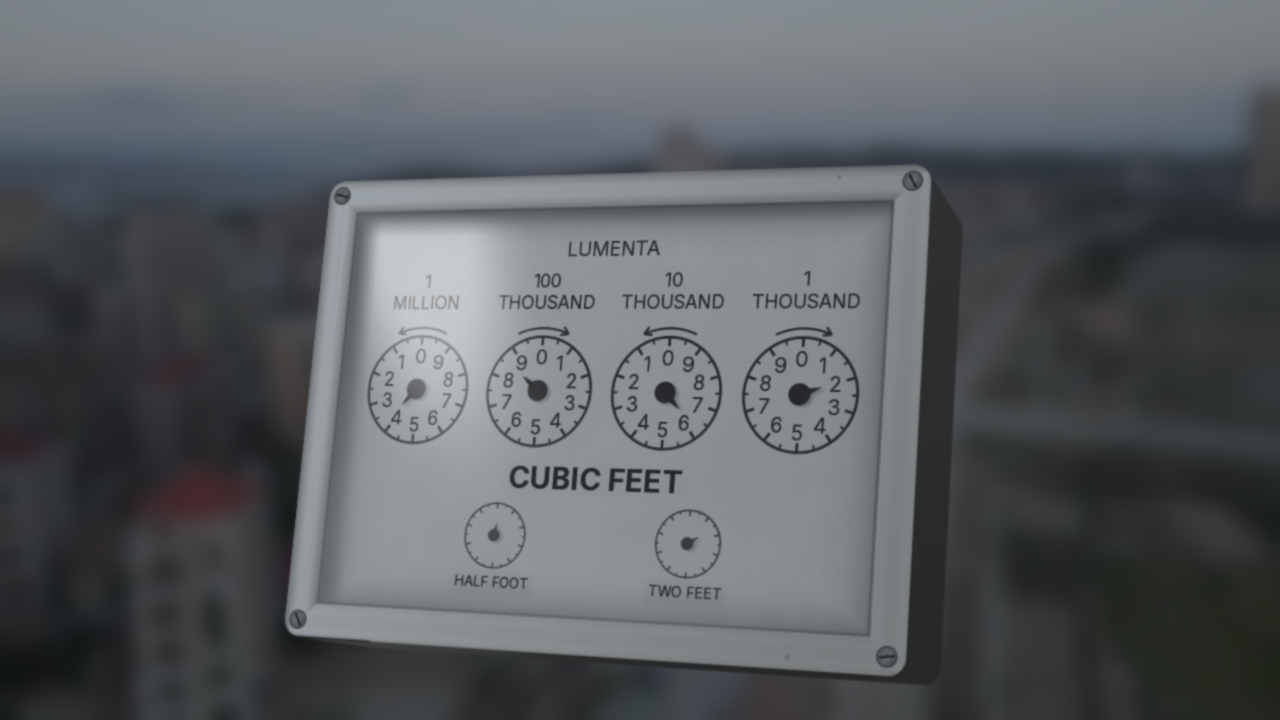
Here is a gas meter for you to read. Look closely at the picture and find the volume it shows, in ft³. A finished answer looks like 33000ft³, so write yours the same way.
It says 386200ft³
